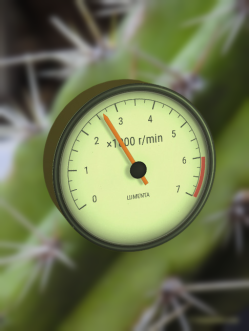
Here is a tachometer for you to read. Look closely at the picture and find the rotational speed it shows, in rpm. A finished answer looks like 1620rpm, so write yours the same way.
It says 2625rpm
